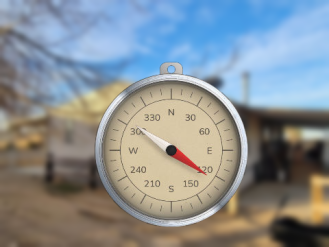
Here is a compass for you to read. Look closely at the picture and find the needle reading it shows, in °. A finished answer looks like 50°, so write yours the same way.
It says 125°
